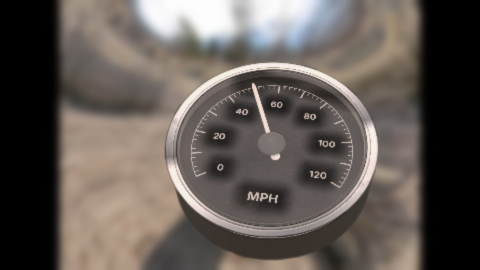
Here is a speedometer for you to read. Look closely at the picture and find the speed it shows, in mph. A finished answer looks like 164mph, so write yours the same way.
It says 50mph
